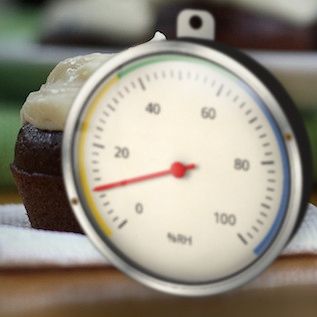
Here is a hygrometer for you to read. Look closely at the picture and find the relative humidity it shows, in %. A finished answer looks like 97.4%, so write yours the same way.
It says 10%
